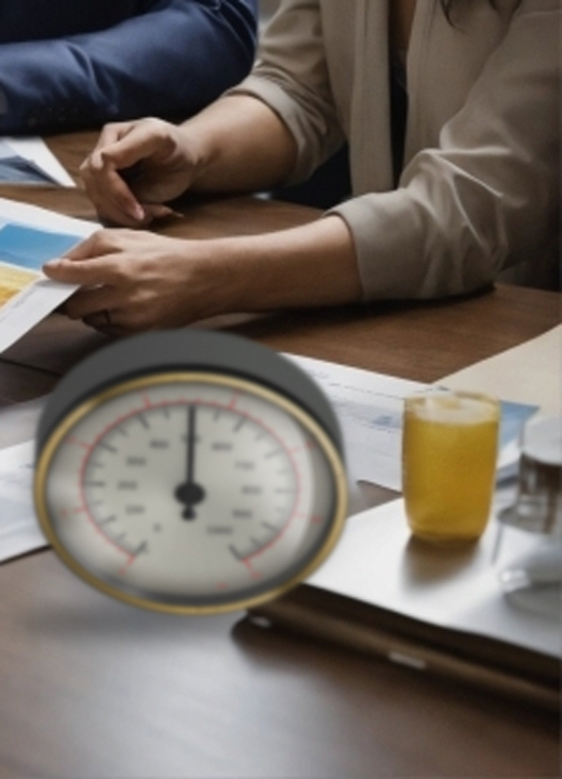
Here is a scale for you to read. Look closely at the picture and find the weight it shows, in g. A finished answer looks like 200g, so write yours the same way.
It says 500g
